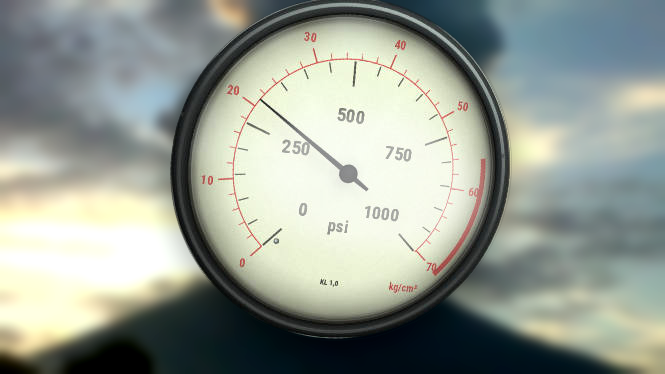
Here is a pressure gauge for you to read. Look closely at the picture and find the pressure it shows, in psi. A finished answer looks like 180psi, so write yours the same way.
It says 300psi
